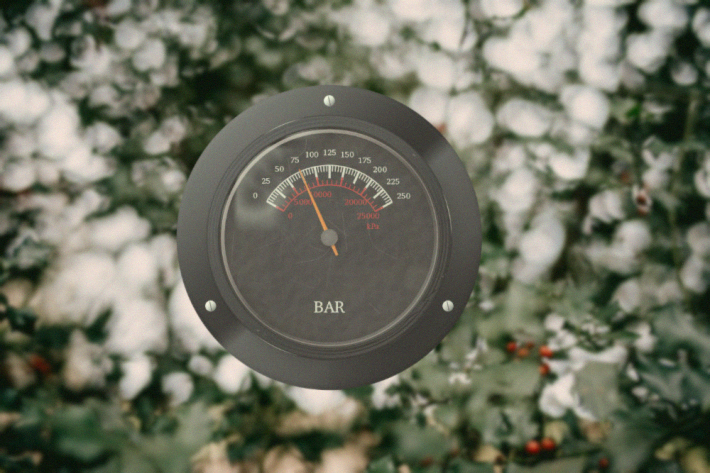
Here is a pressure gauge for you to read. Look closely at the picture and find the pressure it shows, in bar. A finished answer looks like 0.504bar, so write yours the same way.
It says 75bar
